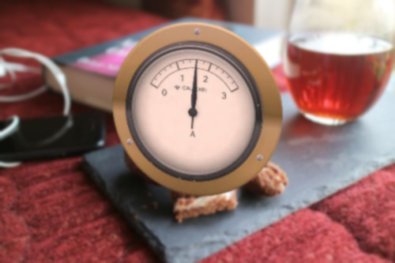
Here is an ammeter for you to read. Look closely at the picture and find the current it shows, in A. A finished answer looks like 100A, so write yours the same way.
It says 1.6A
